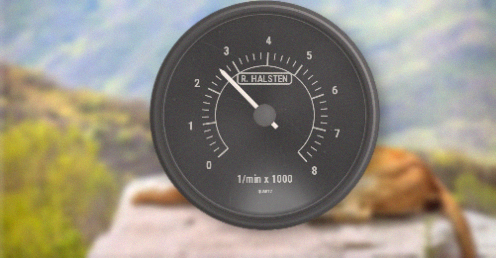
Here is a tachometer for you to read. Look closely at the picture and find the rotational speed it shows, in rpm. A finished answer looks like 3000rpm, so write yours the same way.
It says 2600rpm
